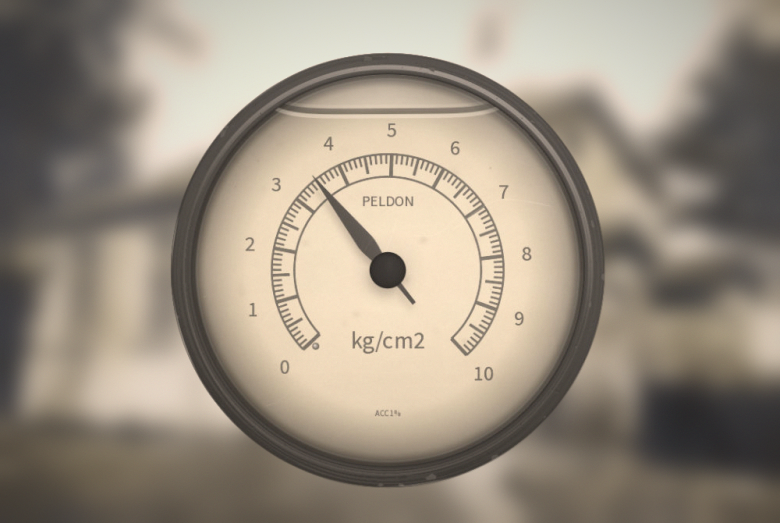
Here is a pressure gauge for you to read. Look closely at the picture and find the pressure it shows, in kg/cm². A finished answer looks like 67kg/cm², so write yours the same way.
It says 3.5kg/cm²
